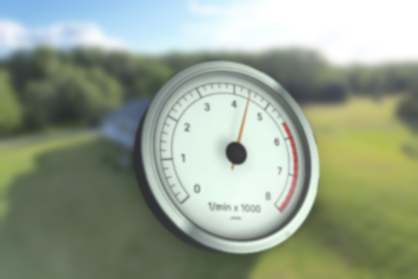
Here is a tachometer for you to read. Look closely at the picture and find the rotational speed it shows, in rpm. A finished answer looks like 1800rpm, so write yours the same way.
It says 4400rpm
